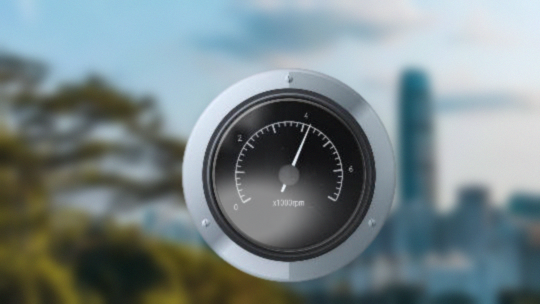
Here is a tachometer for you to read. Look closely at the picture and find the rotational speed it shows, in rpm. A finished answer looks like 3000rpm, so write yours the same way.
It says 4200rpm
